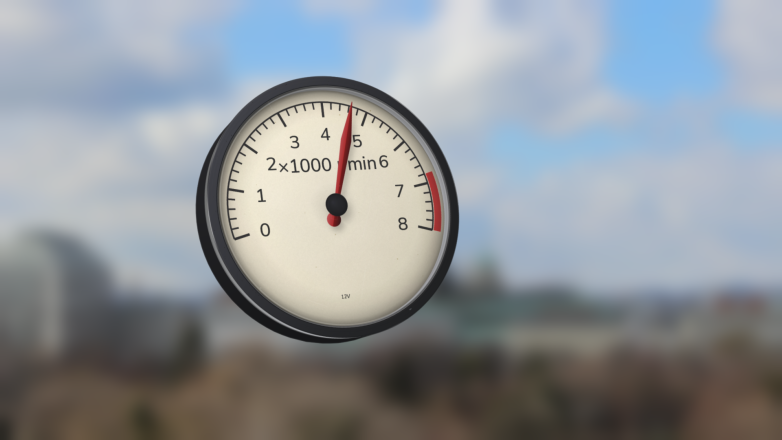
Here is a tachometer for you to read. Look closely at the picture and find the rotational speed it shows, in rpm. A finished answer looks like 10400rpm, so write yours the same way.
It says 4600rpm
